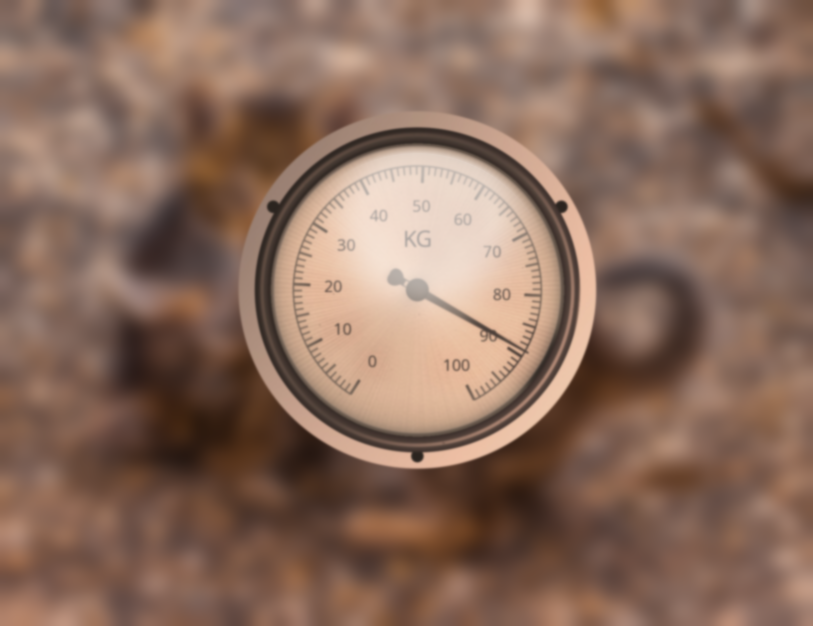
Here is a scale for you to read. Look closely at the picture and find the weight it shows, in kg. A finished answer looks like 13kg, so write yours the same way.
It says 89kg
